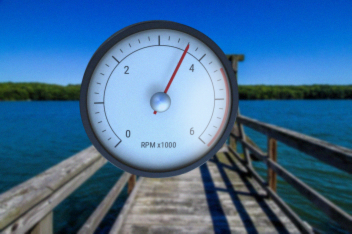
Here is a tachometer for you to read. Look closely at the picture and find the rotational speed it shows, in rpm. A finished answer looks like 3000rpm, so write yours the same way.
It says 3600rpm
